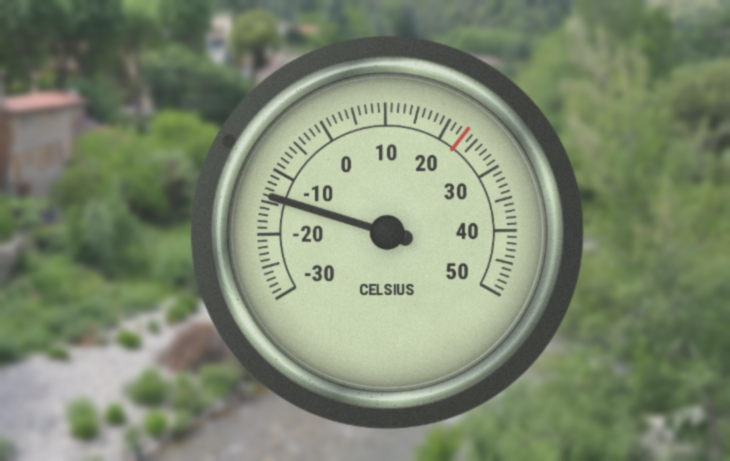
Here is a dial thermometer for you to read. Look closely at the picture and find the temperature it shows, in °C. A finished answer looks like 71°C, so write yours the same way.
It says -14°C
